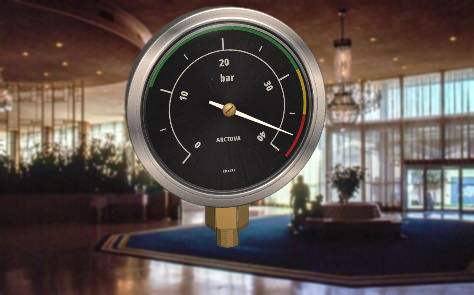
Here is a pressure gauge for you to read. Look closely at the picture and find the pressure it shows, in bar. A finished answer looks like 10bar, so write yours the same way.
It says 37.5bar
